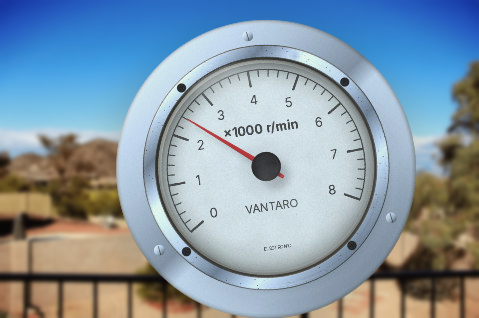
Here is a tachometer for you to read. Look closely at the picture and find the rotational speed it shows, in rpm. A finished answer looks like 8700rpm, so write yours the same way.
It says 2400rpm
